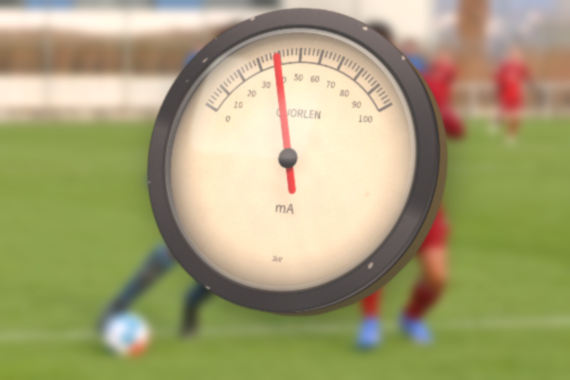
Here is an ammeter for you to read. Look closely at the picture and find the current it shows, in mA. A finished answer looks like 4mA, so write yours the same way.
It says 40mA
